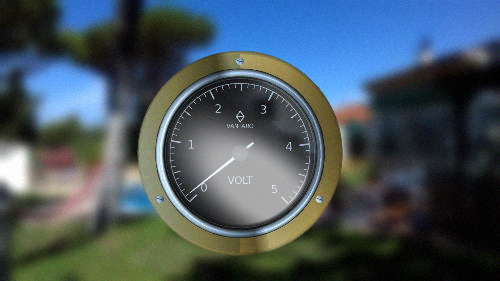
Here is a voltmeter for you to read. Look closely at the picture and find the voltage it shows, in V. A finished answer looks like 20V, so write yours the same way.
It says 0.1V
